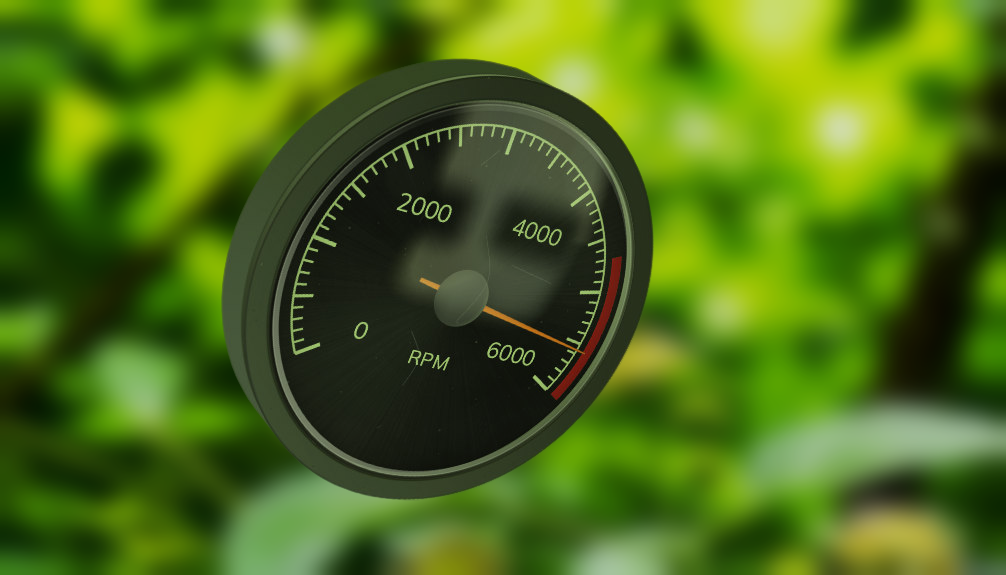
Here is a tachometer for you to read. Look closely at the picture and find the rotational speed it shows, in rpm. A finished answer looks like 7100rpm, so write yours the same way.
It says 5550rpm
